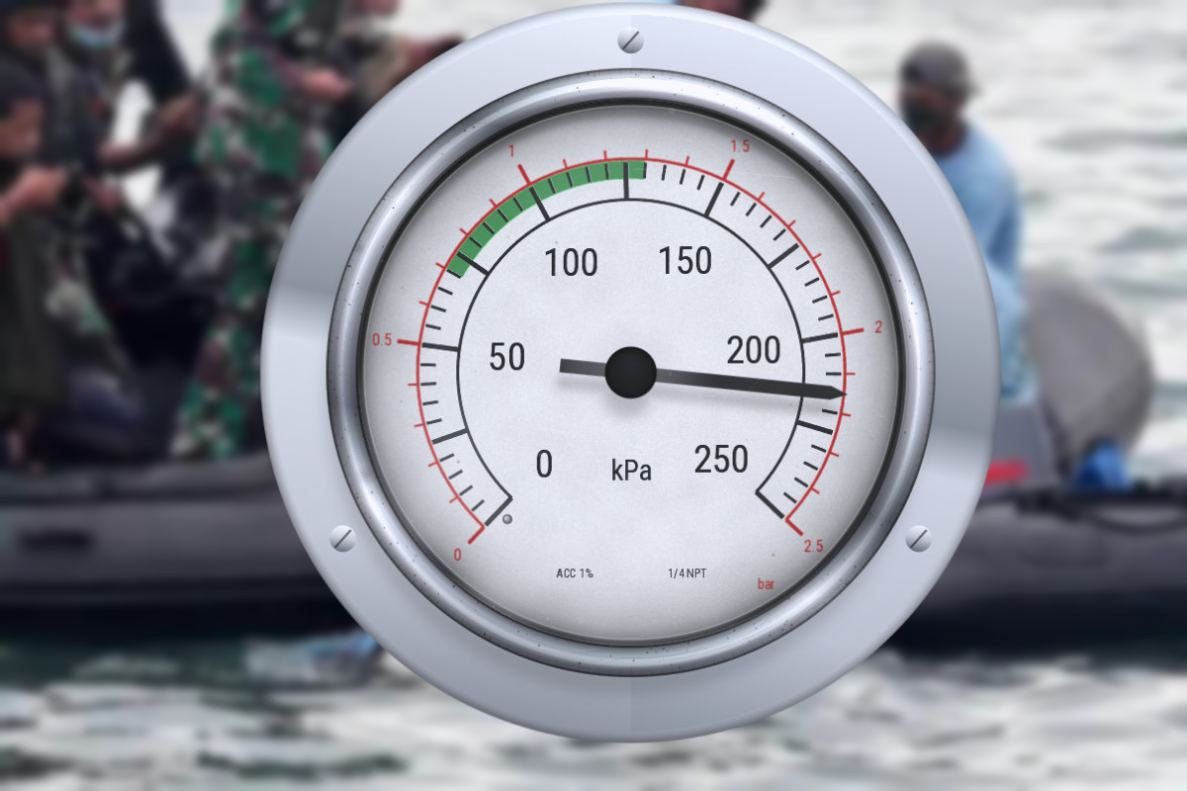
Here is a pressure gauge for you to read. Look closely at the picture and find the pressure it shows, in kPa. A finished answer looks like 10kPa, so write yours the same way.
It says 215kPa
